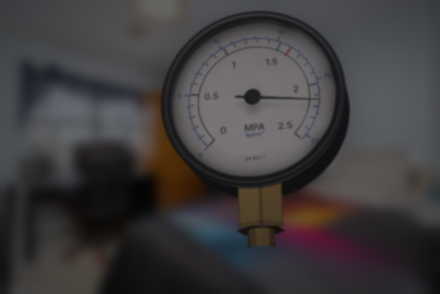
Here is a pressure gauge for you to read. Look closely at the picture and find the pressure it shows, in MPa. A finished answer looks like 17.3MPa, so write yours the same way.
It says 2.15MPa
